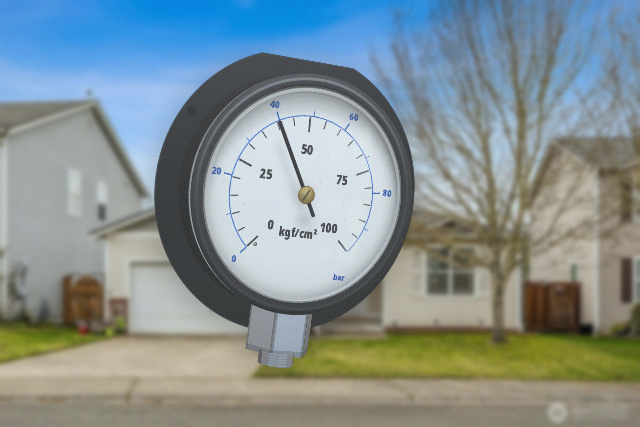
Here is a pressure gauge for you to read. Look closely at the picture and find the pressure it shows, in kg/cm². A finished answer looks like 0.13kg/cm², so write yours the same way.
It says 40kg/cm²
